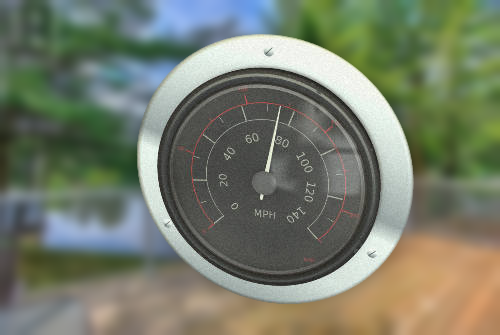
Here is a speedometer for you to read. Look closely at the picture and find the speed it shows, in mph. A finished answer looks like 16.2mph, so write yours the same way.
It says 75mph
